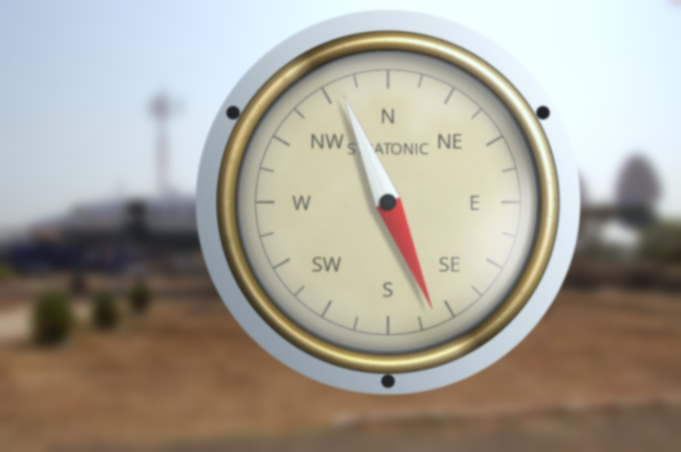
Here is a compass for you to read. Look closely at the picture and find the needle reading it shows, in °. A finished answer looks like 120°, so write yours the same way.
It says 157.5°
